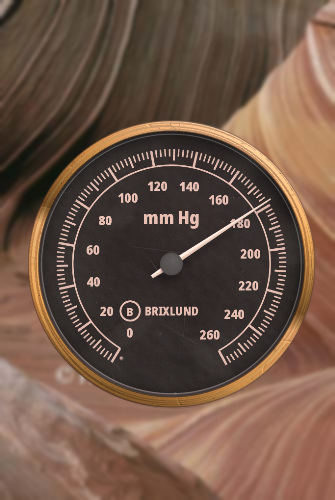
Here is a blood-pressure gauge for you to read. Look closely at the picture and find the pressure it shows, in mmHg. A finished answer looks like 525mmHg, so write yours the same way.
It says 178mmHg
